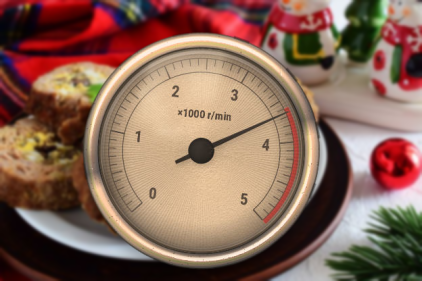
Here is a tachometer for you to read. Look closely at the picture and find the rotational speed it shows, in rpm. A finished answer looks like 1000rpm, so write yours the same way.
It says 3650rpm
